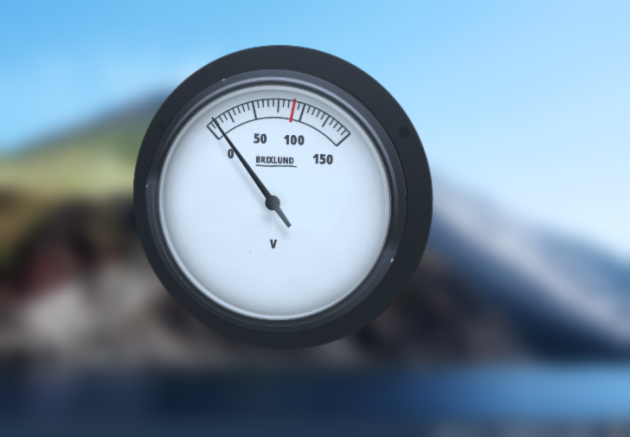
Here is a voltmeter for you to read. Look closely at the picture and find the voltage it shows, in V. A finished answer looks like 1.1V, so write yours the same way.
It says 10V
